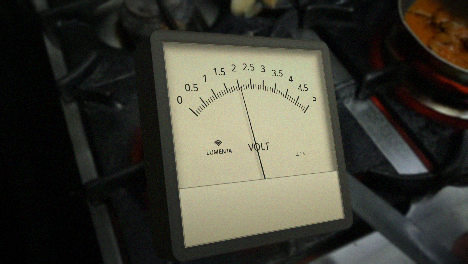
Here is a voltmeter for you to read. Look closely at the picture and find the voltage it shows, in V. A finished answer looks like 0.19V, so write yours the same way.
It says 2V
